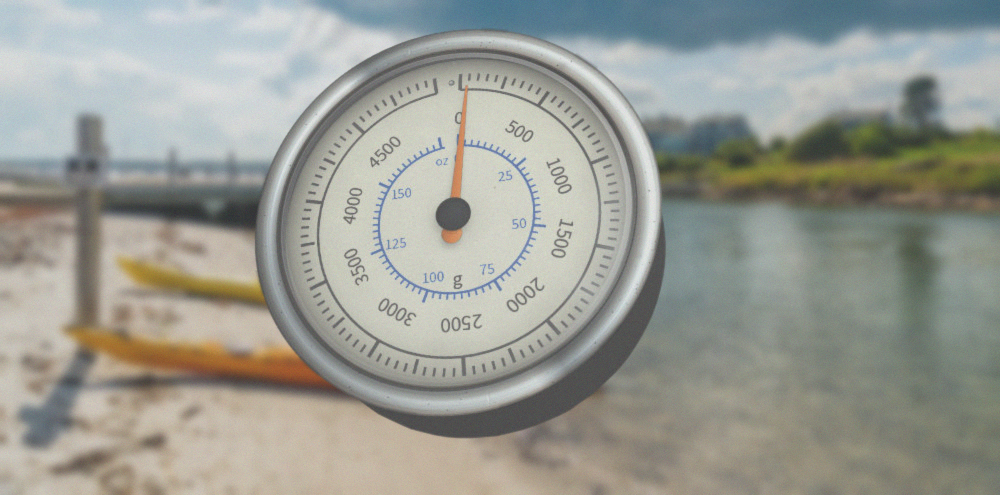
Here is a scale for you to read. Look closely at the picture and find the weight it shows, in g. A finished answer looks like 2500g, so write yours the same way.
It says 50g
